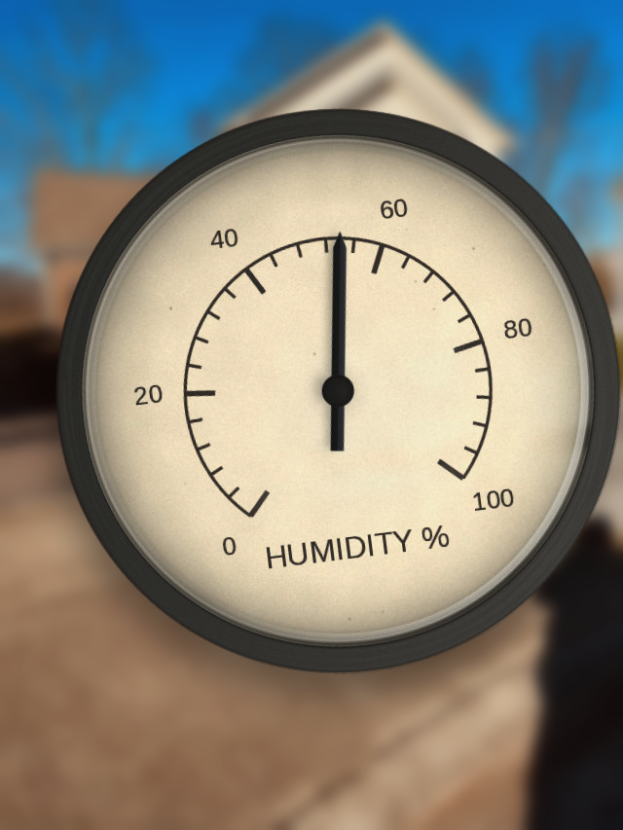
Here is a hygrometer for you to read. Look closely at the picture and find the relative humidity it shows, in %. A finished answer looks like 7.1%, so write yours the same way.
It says 54%
